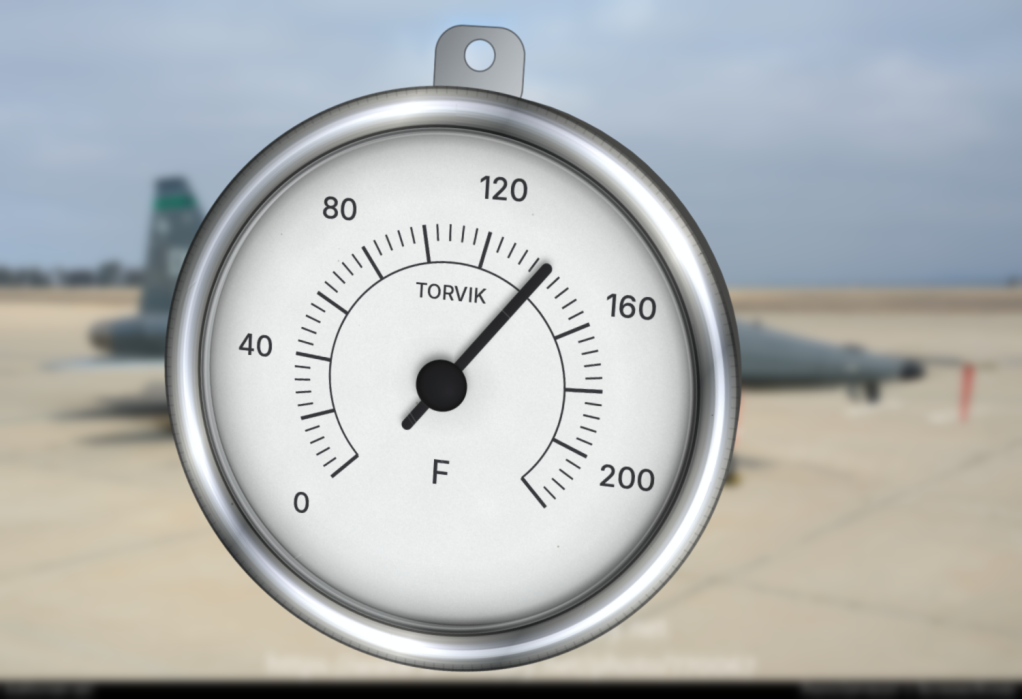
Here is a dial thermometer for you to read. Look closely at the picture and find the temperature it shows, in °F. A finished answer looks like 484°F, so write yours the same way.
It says 140°F
